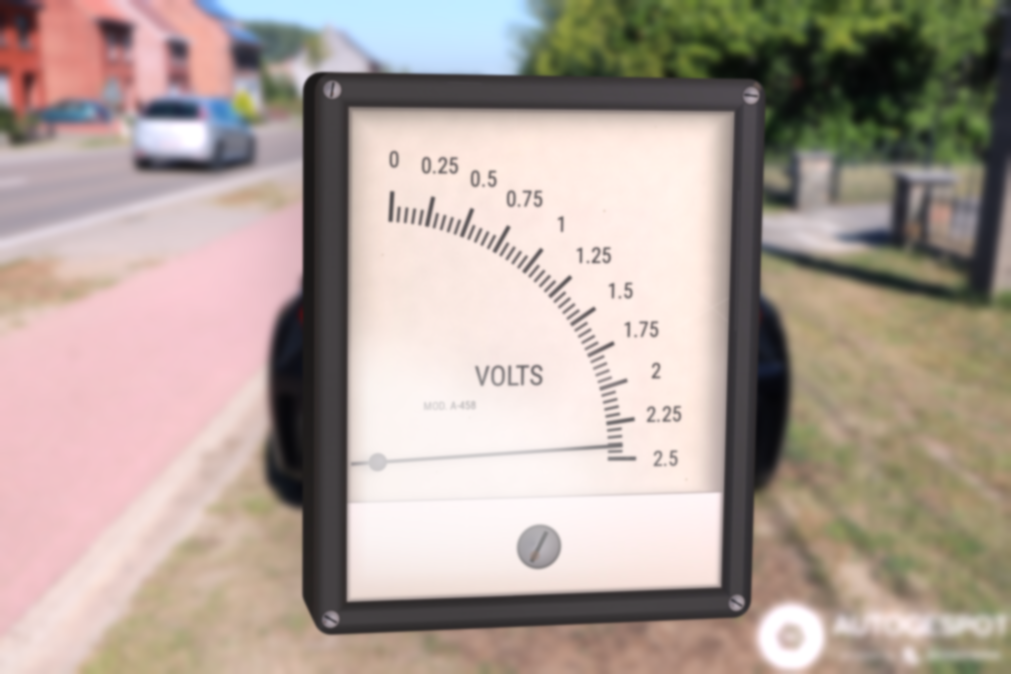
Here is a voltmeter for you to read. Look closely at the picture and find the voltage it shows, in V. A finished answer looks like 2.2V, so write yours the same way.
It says 2.4V
